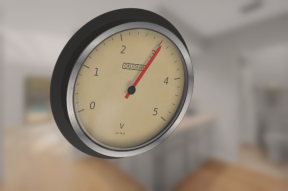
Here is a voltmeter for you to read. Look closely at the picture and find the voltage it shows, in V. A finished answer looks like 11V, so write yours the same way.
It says 3V
